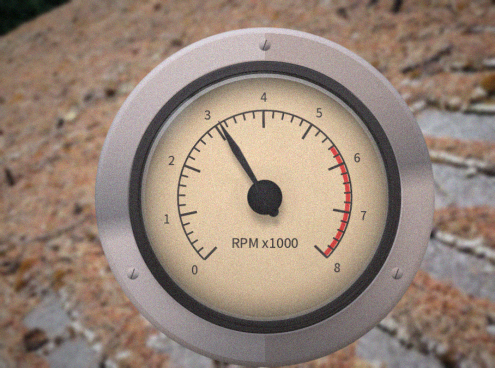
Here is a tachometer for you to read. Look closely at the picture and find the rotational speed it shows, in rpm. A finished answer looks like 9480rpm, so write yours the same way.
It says 3100rpm
